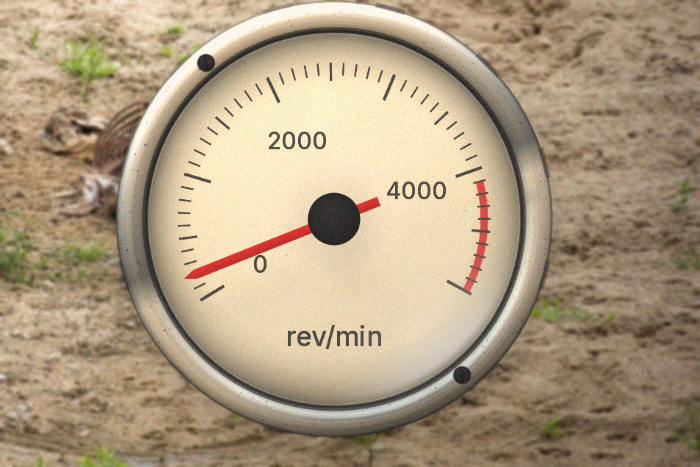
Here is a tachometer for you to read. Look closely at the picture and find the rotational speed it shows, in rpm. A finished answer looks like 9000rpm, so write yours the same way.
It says 200rpm
